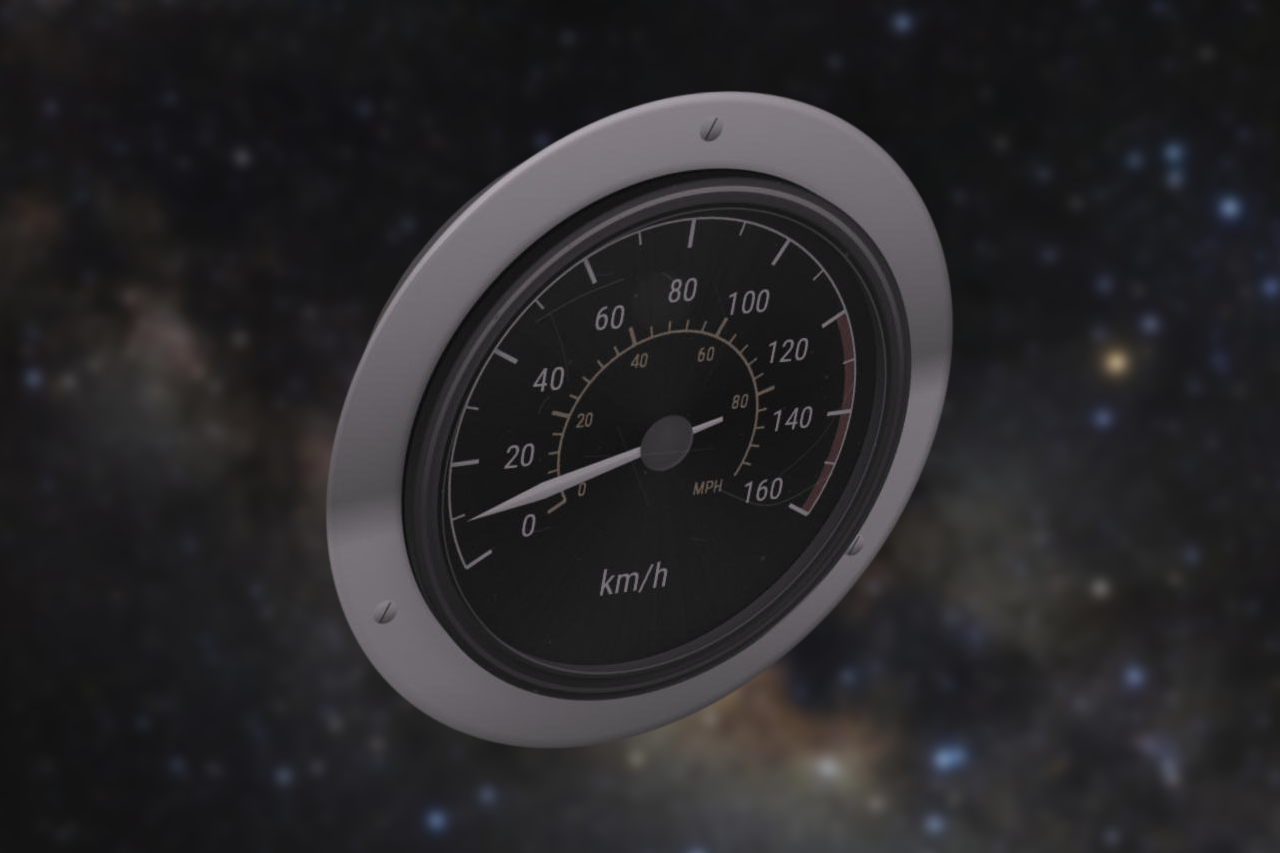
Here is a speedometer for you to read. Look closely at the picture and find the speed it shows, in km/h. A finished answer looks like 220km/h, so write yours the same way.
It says 10km/h
